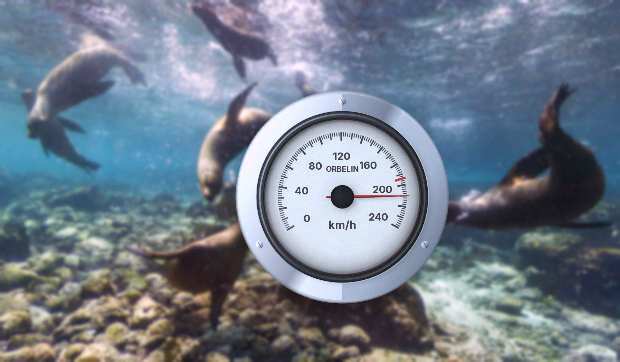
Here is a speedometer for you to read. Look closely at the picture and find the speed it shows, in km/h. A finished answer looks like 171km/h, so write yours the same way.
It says 210km/h
